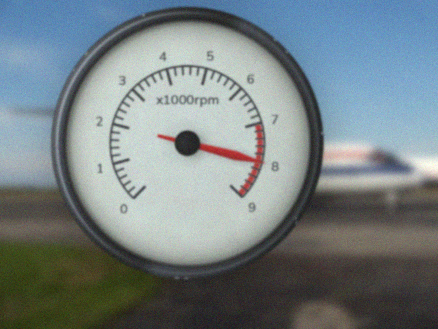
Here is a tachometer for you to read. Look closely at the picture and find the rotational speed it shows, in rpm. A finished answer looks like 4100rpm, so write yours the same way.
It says 8000rpm
